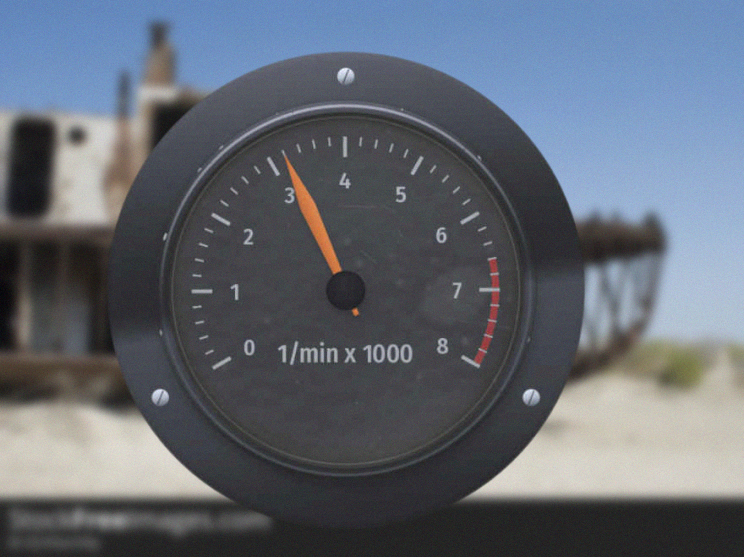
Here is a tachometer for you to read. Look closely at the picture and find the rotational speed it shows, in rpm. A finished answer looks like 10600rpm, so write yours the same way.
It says 3200rpm
